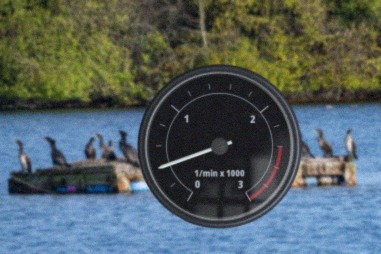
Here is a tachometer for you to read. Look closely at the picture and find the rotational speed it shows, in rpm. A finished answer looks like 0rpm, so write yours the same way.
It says 400rpm
